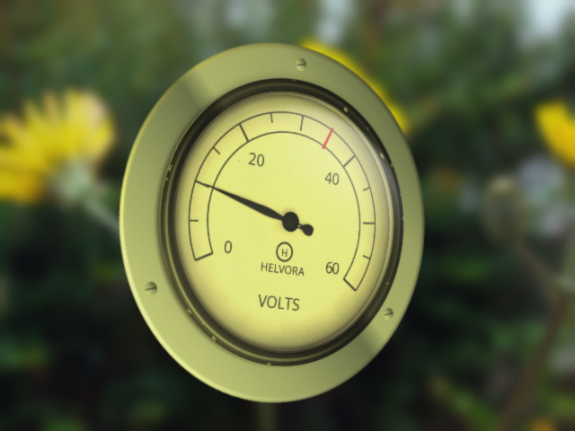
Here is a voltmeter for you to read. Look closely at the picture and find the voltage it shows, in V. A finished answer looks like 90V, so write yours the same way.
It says 10V
